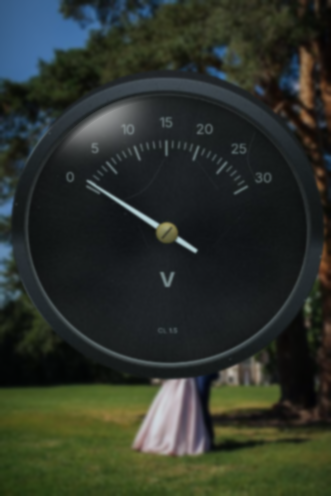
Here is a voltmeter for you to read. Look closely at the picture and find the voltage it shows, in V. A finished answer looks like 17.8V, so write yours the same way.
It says 1V
